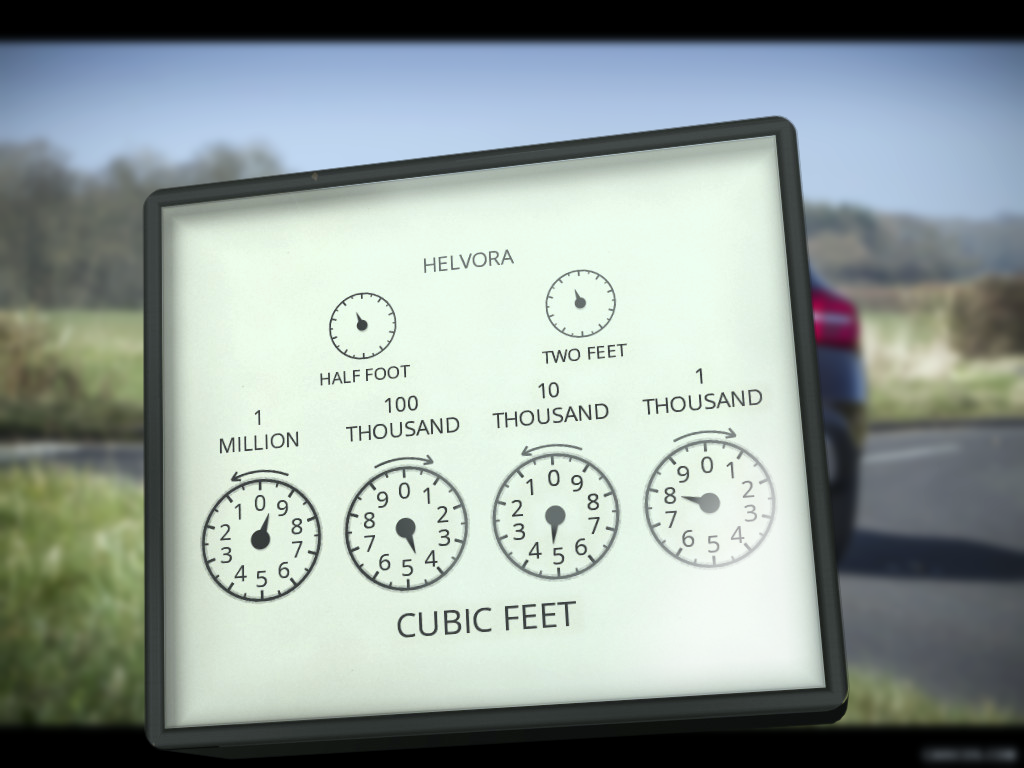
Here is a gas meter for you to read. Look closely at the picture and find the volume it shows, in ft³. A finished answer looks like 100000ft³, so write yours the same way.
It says 944800ft³
